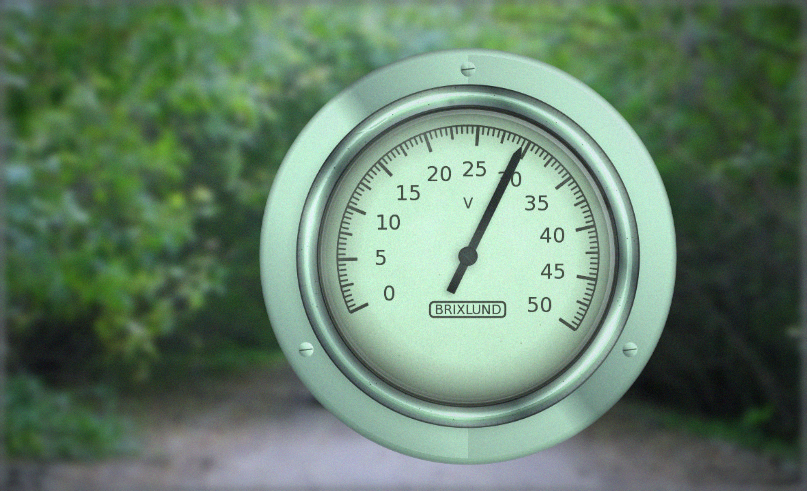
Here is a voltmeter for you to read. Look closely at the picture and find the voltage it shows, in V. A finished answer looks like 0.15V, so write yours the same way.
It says 29.5V
